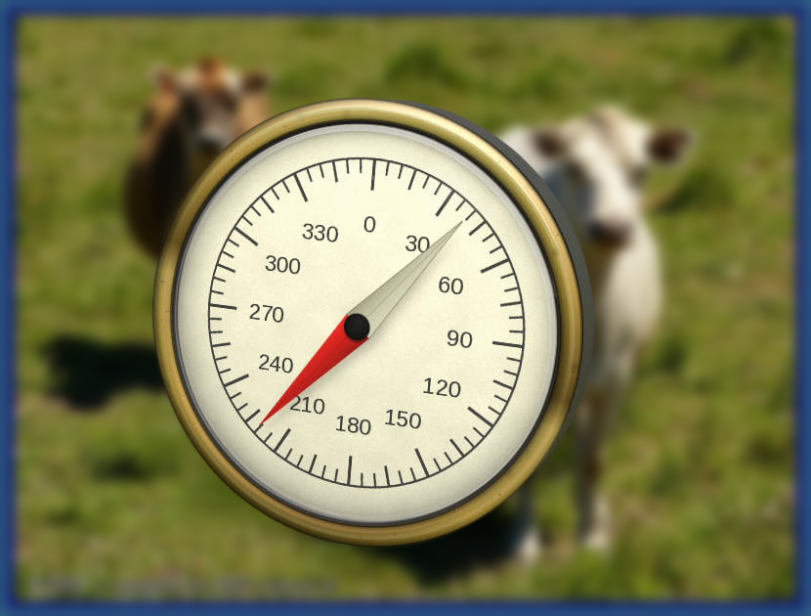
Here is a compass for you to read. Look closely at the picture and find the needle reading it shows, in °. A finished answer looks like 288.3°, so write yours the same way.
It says 220°
